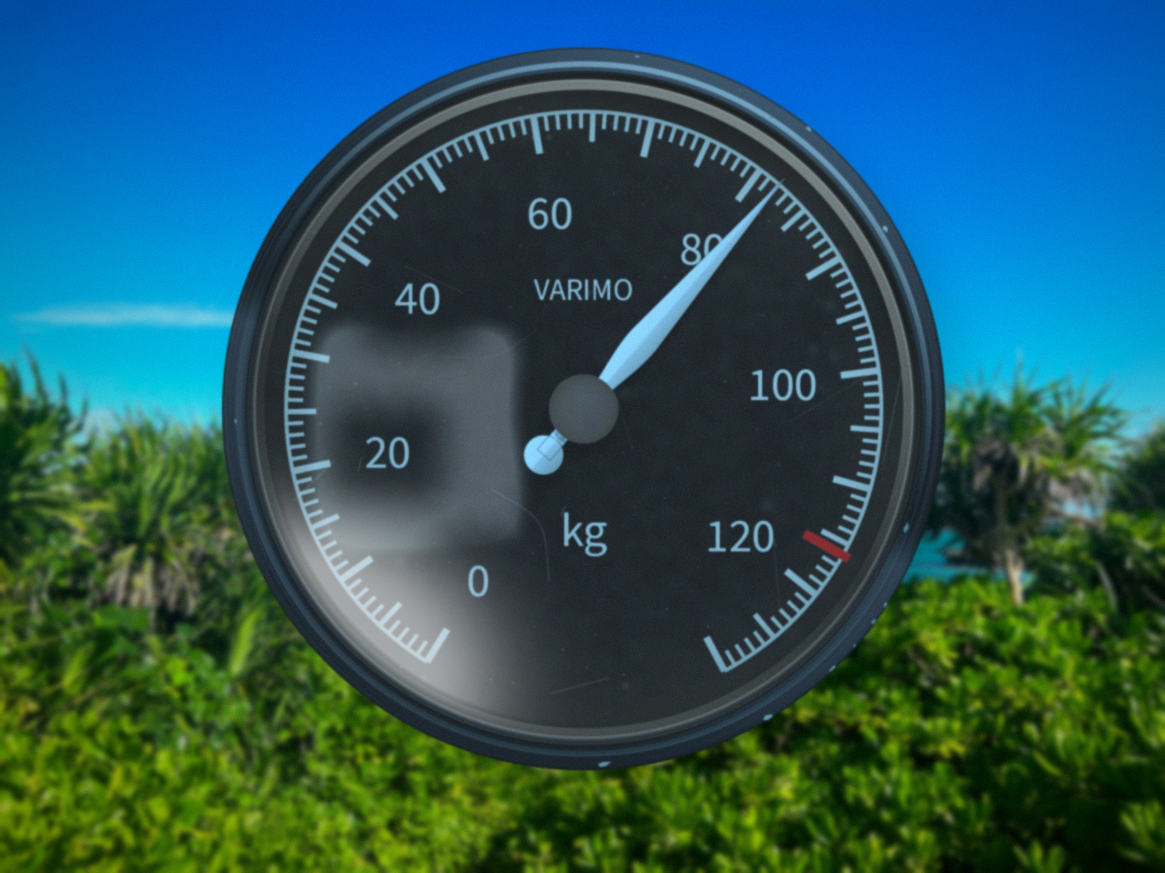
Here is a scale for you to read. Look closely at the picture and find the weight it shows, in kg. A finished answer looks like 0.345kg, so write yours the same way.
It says 82kg
